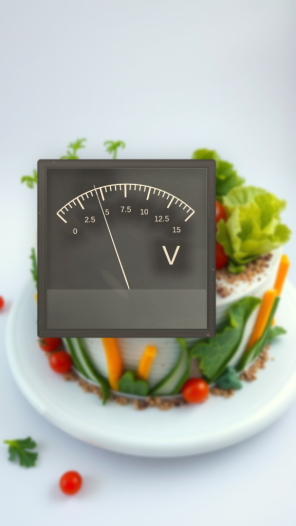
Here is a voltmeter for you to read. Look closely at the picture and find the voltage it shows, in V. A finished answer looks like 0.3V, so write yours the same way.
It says 4.5V
